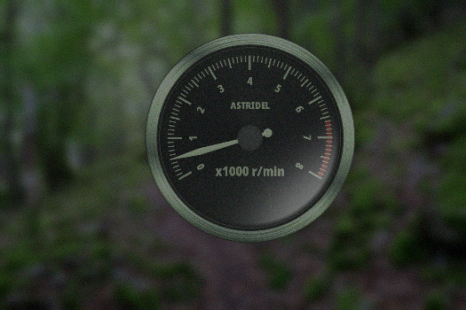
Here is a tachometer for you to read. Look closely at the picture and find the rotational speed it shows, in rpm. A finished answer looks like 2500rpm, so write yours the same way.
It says 500rpm
